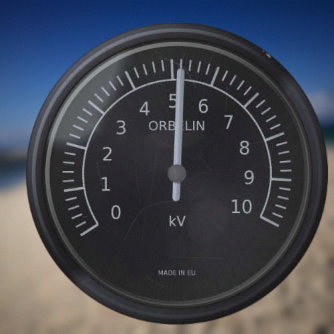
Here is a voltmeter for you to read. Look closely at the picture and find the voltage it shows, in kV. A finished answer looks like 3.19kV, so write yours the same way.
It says 5.2kV
